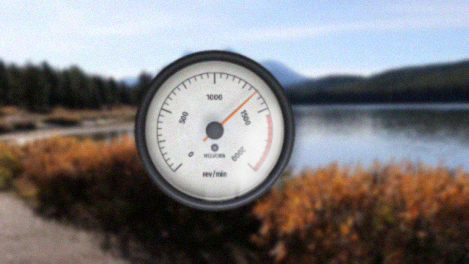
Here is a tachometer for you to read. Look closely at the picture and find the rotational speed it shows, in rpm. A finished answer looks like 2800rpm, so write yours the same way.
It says 1350rpm
